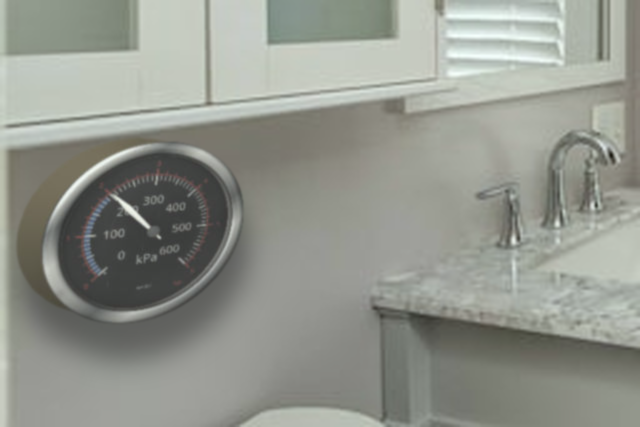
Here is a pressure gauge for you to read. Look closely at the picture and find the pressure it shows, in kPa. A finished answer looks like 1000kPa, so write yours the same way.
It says 200kPa
